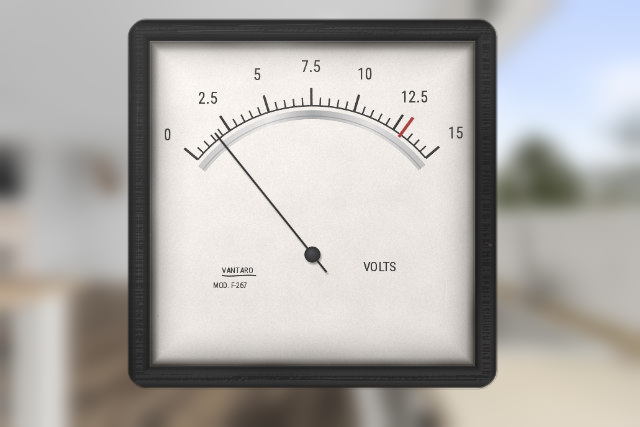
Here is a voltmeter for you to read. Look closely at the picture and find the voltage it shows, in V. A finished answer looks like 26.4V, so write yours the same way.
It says 1.75V
